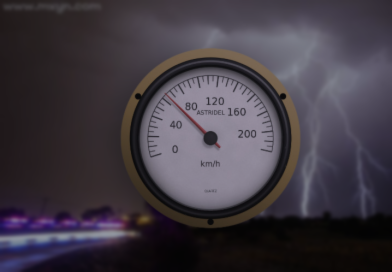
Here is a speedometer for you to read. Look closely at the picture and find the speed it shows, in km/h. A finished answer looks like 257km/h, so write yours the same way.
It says 65km/h
